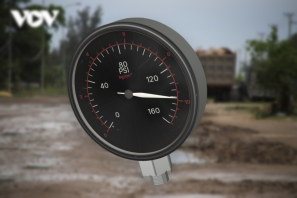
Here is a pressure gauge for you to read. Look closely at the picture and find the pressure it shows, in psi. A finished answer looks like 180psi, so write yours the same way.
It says 140psi
